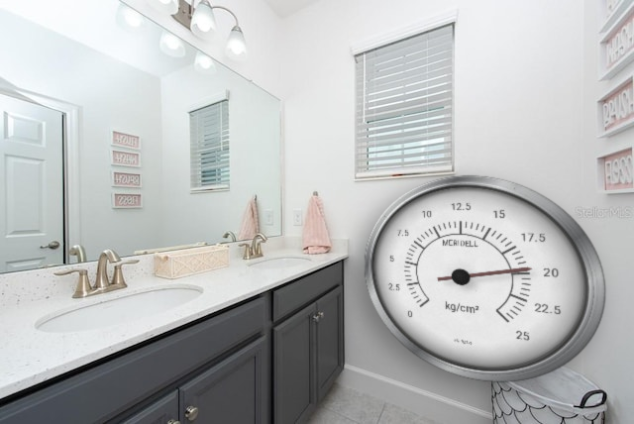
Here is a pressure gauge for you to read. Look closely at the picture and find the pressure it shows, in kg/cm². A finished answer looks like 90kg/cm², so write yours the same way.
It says 19.5kg/cm²
